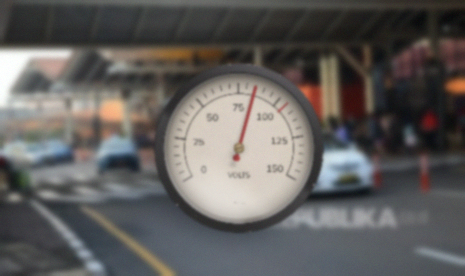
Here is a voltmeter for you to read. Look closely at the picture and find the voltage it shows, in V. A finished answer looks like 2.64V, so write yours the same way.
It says 85V
